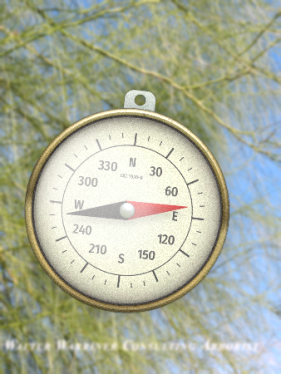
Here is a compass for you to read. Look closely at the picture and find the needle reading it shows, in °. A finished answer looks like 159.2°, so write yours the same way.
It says 80°
